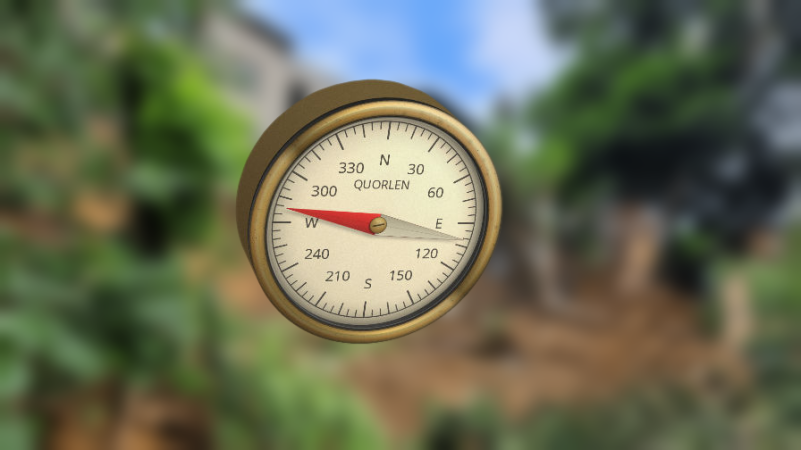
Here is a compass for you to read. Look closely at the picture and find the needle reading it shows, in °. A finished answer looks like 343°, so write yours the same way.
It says 280°
